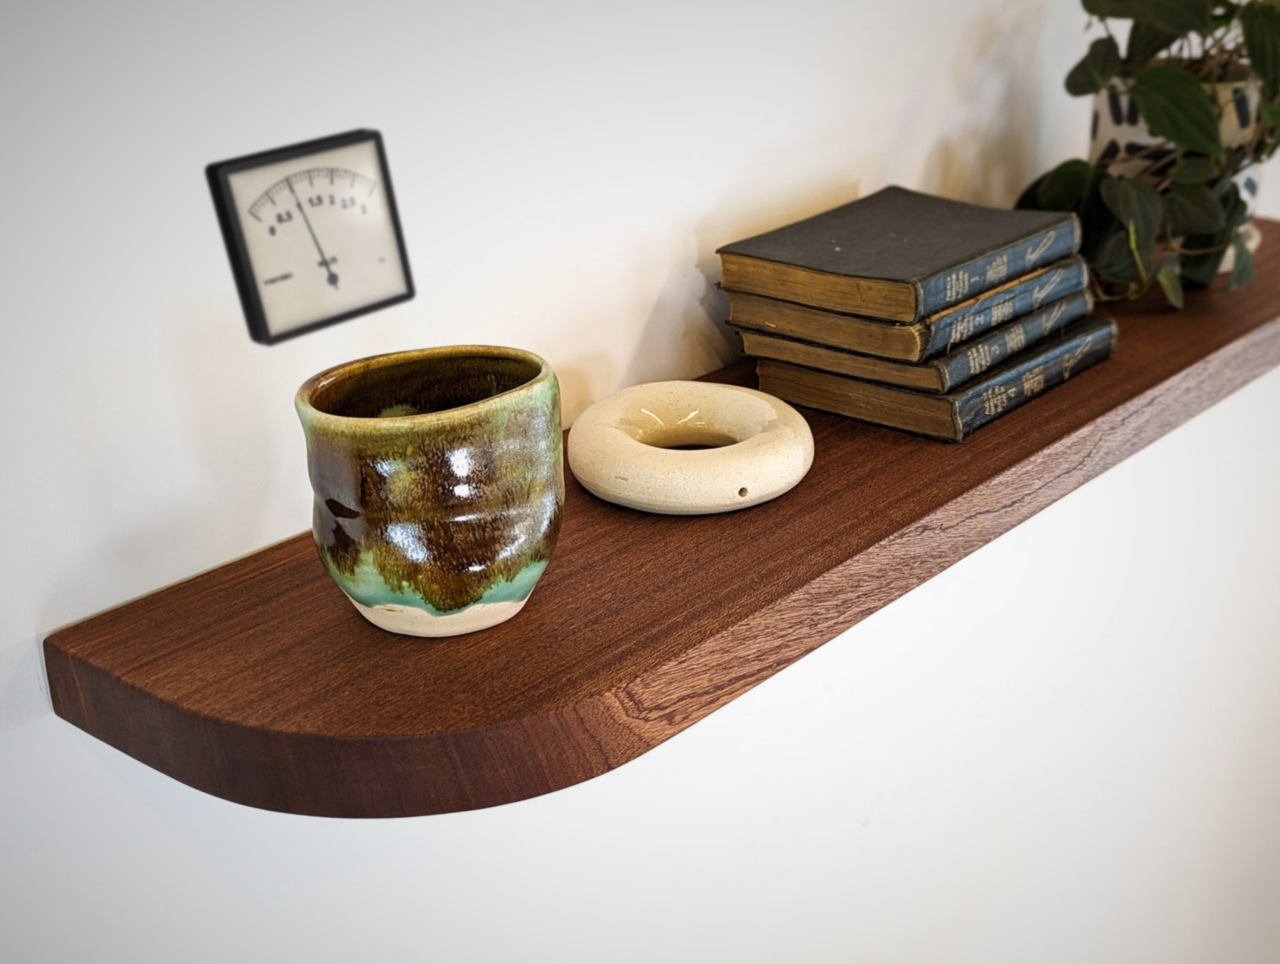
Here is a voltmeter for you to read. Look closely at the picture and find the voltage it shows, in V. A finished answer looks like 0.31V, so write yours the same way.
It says 1V
